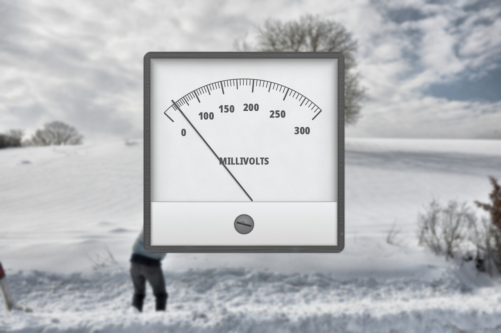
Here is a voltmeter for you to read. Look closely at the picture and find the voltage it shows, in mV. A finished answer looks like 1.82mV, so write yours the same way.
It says 50mV
